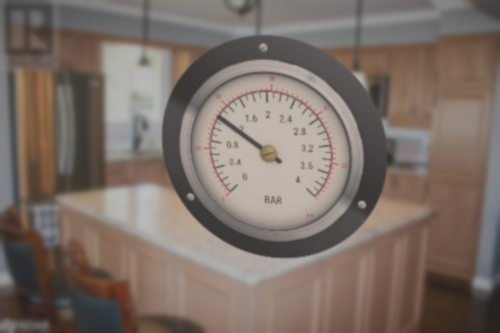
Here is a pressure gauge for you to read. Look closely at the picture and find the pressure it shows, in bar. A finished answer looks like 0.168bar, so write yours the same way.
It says 1.2bar
